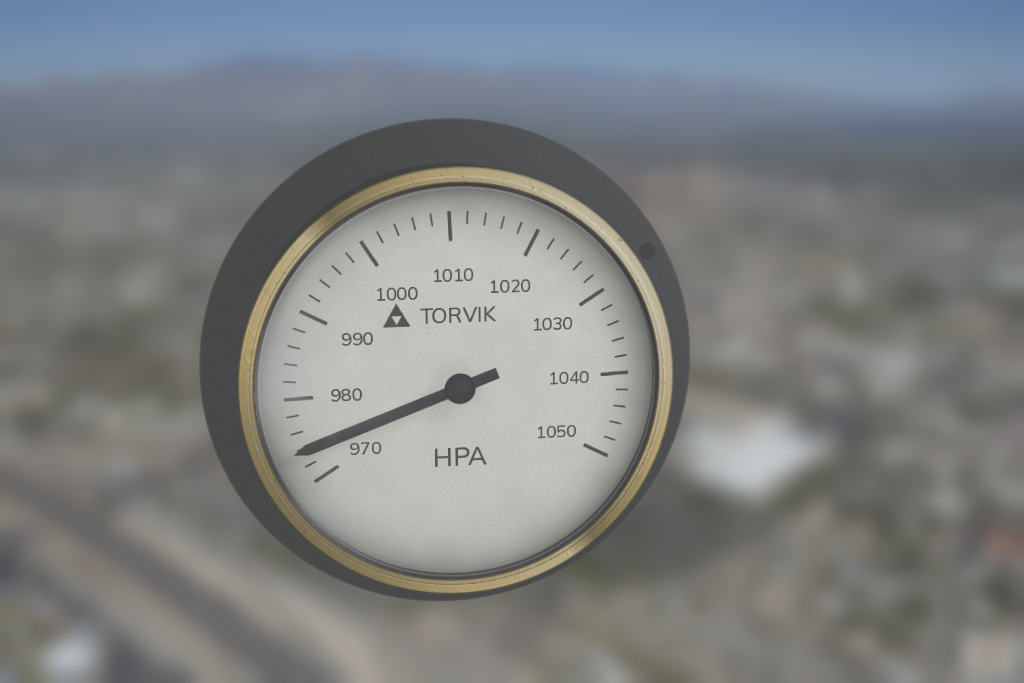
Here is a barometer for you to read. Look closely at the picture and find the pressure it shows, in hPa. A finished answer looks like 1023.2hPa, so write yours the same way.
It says 974hPa
